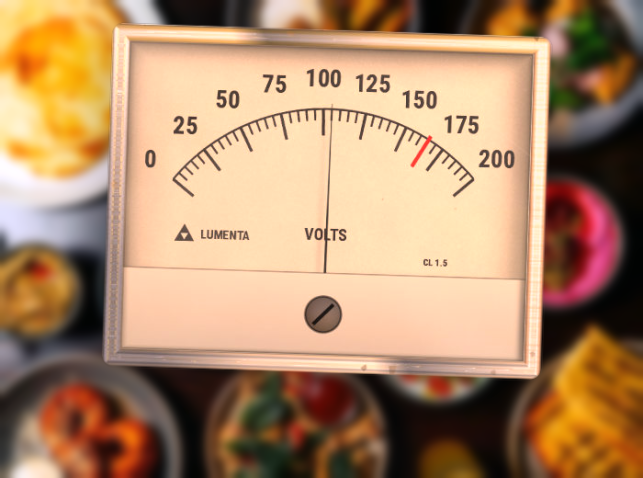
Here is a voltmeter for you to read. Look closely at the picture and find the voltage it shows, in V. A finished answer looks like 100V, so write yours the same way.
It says 105V
